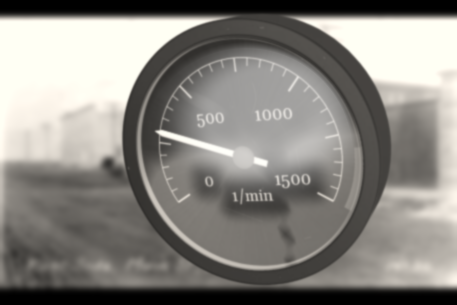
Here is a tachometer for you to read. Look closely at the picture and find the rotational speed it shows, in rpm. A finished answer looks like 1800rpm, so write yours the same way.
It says 300rpm
